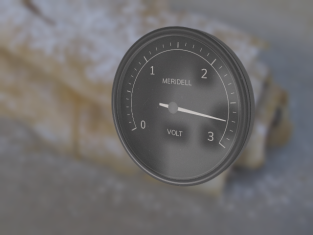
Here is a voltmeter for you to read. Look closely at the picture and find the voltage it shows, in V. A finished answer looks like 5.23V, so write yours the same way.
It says 2.7V
